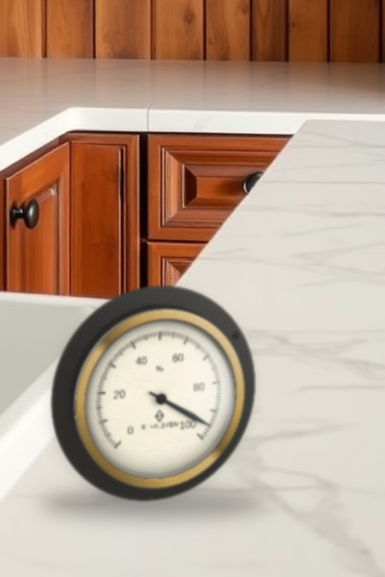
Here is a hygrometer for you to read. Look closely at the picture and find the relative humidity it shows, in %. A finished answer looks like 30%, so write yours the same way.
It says 95%
